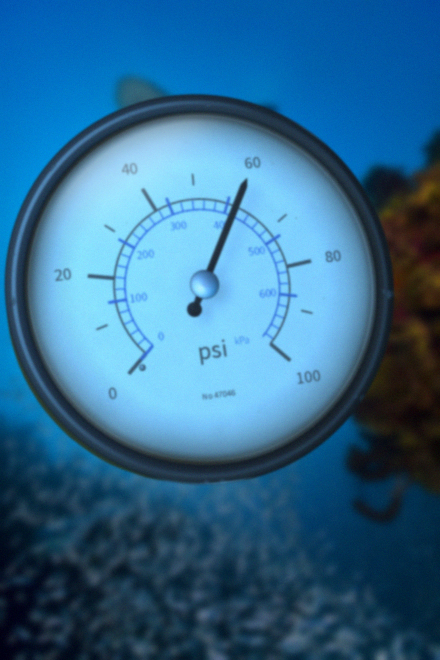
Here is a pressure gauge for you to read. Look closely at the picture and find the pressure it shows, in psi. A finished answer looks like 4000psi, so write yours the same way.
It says 60psi
